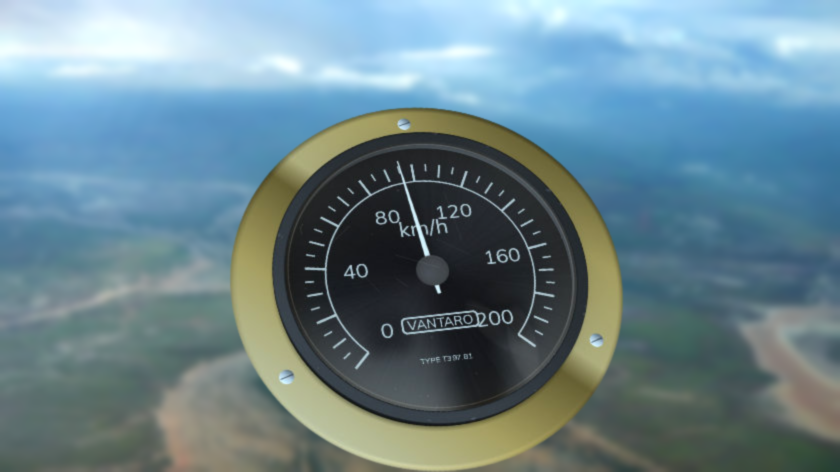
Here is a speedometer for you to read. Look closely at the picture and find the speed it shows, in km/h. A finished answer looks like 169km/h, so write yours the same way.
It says 95km/h
